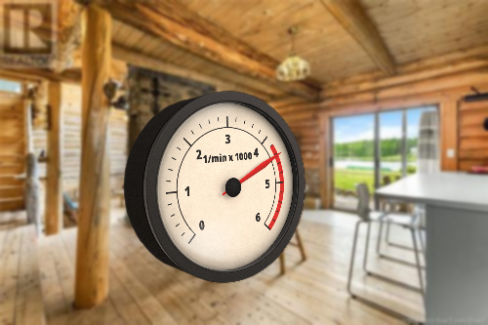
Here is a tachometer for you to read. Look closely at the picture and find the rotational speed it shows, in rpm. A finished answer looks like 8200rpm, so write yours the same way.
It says 4400rpm
